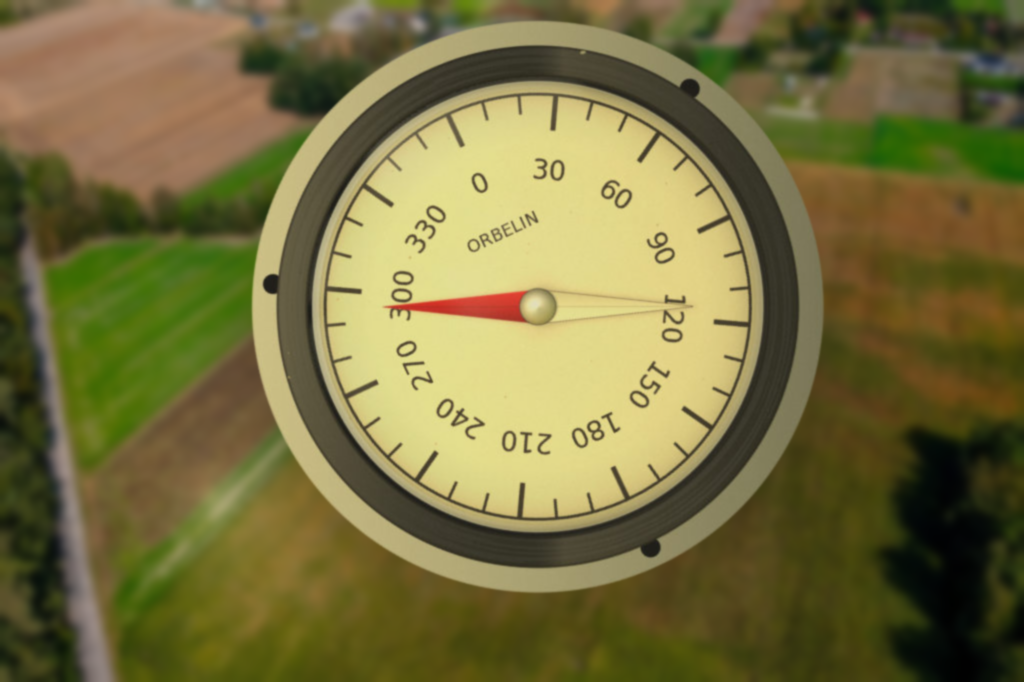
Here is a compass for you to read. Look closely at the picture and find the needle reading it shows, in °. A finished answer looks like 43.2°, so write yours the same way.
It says 295°
